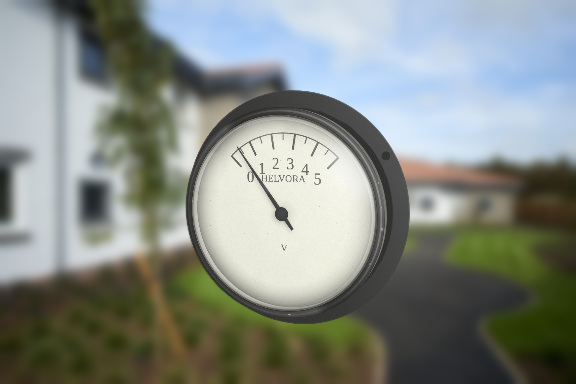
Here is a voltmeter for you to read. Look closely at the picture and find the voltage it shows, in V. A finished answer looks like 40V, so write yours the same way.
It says 0.5V
